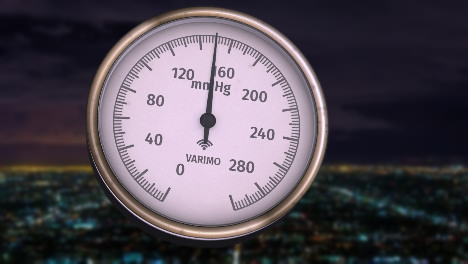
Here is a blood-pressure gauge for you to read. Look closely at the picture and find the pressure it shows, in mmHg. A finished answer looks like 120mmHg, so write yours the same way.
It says 150mmHg
